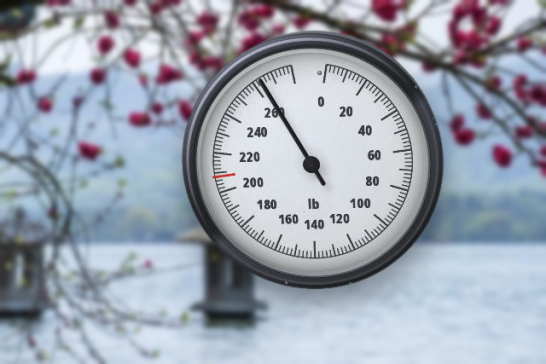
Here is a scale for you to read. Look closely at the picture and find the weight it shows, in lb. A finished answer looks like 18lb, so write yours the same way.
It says 264lb
